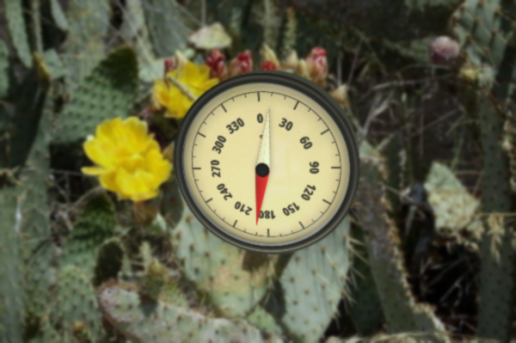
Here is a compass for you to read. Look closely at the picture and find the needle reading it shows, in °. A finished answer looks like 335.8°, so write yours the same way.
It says 190°
